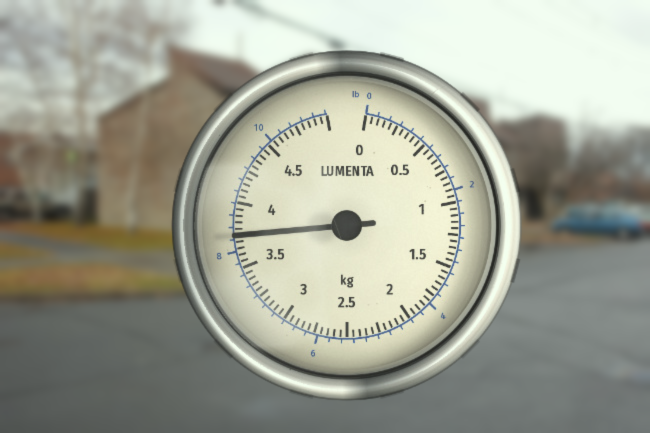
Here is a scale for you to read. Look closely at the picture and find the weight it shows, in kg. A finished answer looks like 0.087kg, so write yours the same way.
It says 3.75kg
